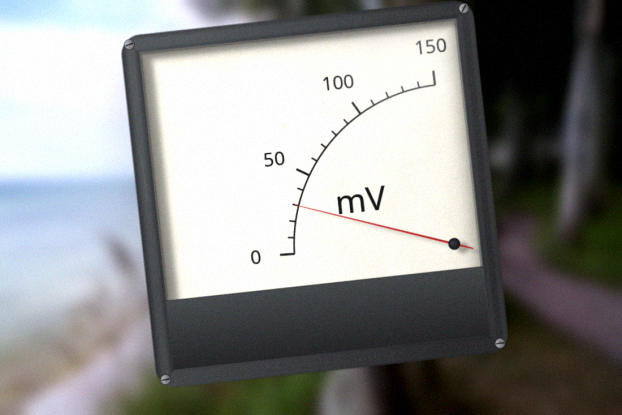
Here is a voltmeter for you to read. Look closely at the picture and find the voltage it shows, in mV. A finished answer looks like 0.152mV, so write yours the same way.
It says 30mV
